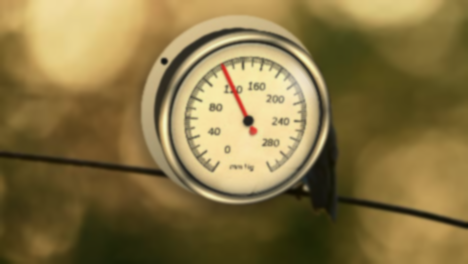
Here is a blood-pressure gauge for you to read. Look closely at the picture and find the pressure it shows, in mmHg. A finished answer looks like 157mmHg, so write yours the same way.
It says 120mmHg
